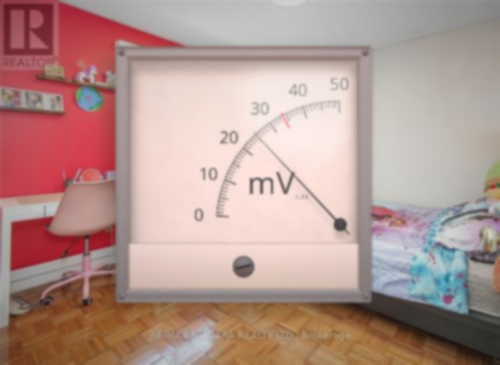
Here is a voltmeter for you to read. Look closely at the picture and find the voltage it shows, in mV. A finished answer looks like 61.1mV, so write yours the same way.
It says 25mV
